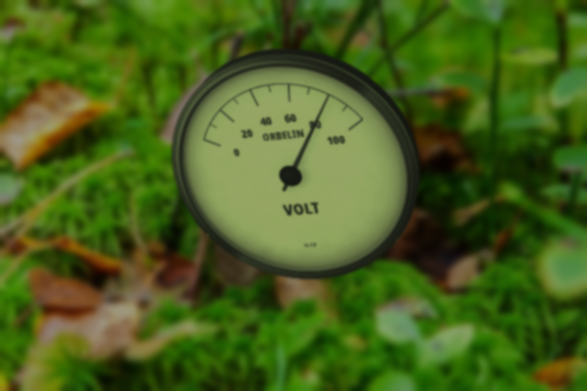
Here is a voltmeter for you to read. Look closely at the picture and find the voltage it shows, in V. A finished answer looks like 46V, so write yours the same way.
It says 80V
